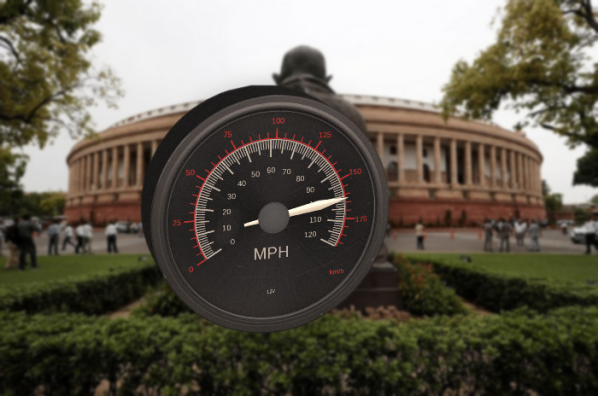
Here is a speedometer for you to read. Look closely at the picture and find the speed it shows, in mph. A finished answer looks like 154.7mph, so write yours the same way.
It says 100mph
